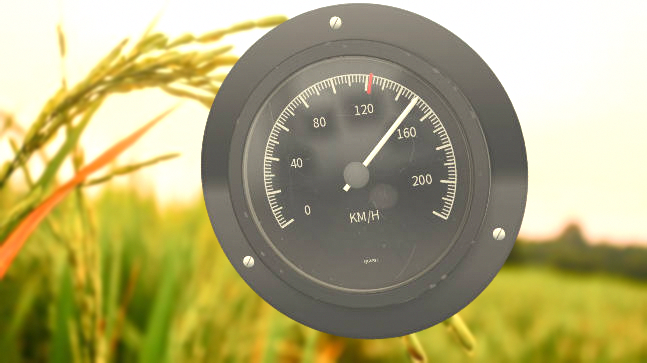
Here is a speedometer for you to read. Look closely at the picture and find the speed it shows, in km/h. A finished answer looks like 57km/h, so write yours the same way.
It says 150km/h
